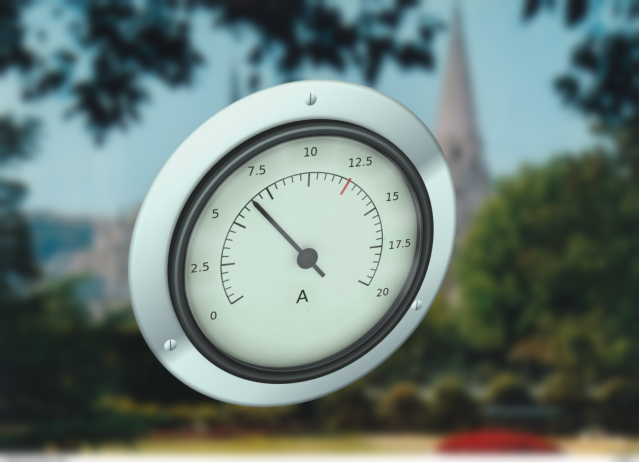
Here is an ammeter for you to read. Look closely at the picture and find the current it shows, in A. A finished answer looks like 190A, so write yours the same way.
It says 6.5A
